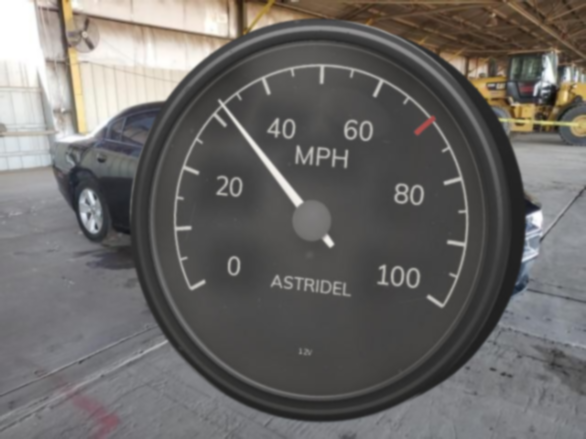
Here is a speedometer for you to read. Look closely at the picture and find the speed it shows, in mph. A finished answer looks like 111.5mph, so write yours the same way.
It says 32.5mph
